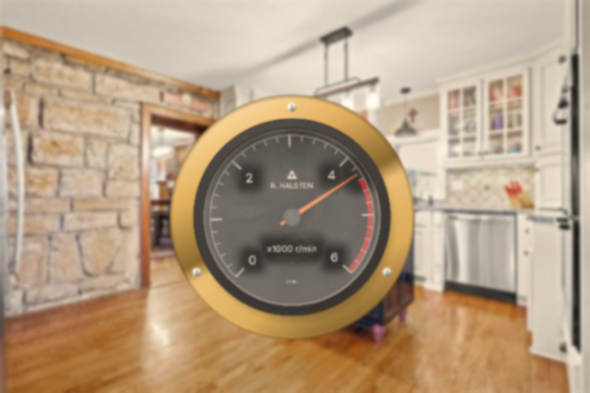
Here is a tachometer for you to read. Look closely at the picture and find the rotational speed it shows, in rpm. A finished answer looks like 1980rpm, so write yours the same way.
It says 4300rpm
